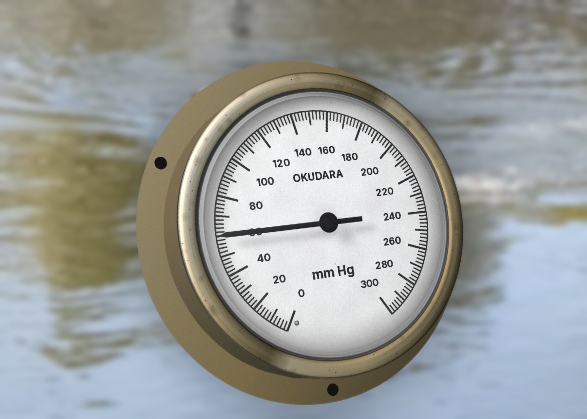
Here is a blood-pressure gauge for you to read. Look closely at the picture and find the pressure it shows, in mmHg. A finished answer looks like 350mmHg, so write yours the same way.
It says 60mmHg
